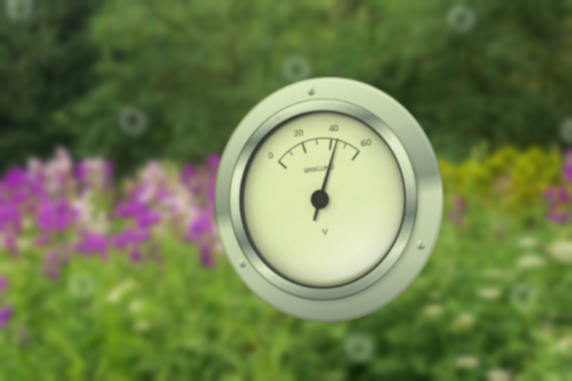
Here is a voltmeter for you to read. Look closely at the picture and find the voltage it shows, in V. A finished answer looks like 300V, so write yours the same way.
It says 45V
